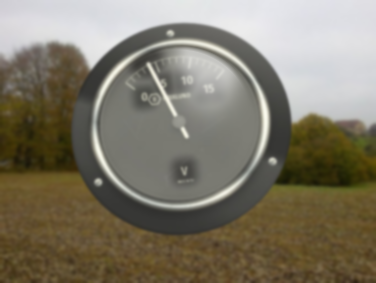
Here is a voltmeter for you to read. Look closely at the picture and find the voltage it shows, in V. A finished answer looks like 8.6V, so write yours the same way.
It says 4V
